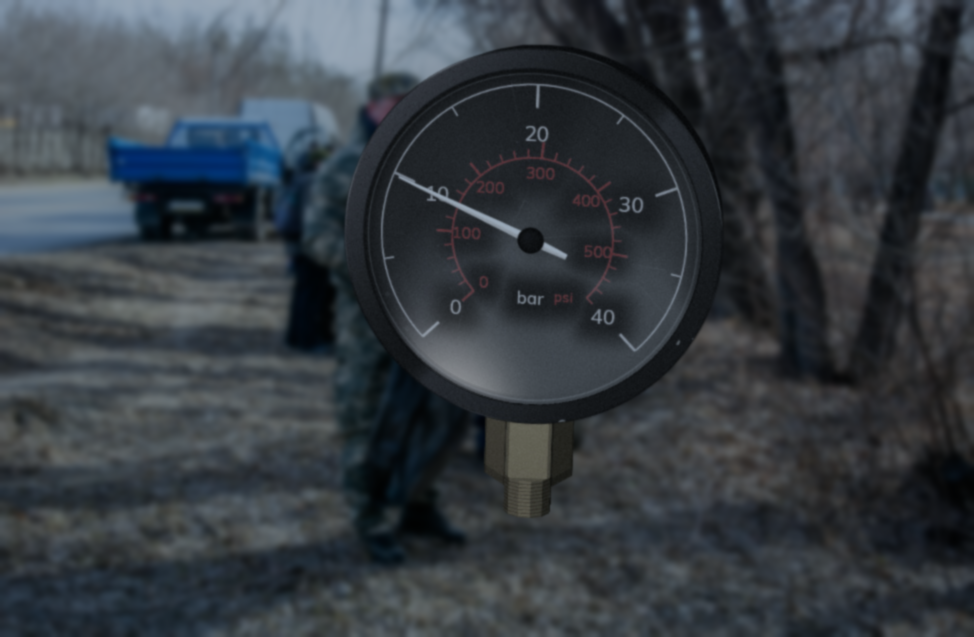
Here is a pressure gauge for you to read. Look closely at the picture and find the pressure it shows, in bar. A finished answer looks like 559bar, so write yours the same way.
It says 10bar
